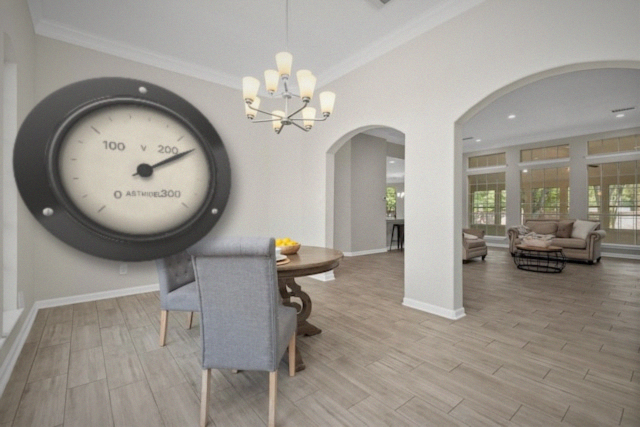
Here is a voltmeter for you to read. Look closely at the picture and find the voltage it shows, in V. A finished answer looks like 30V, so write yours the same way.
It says 220V
